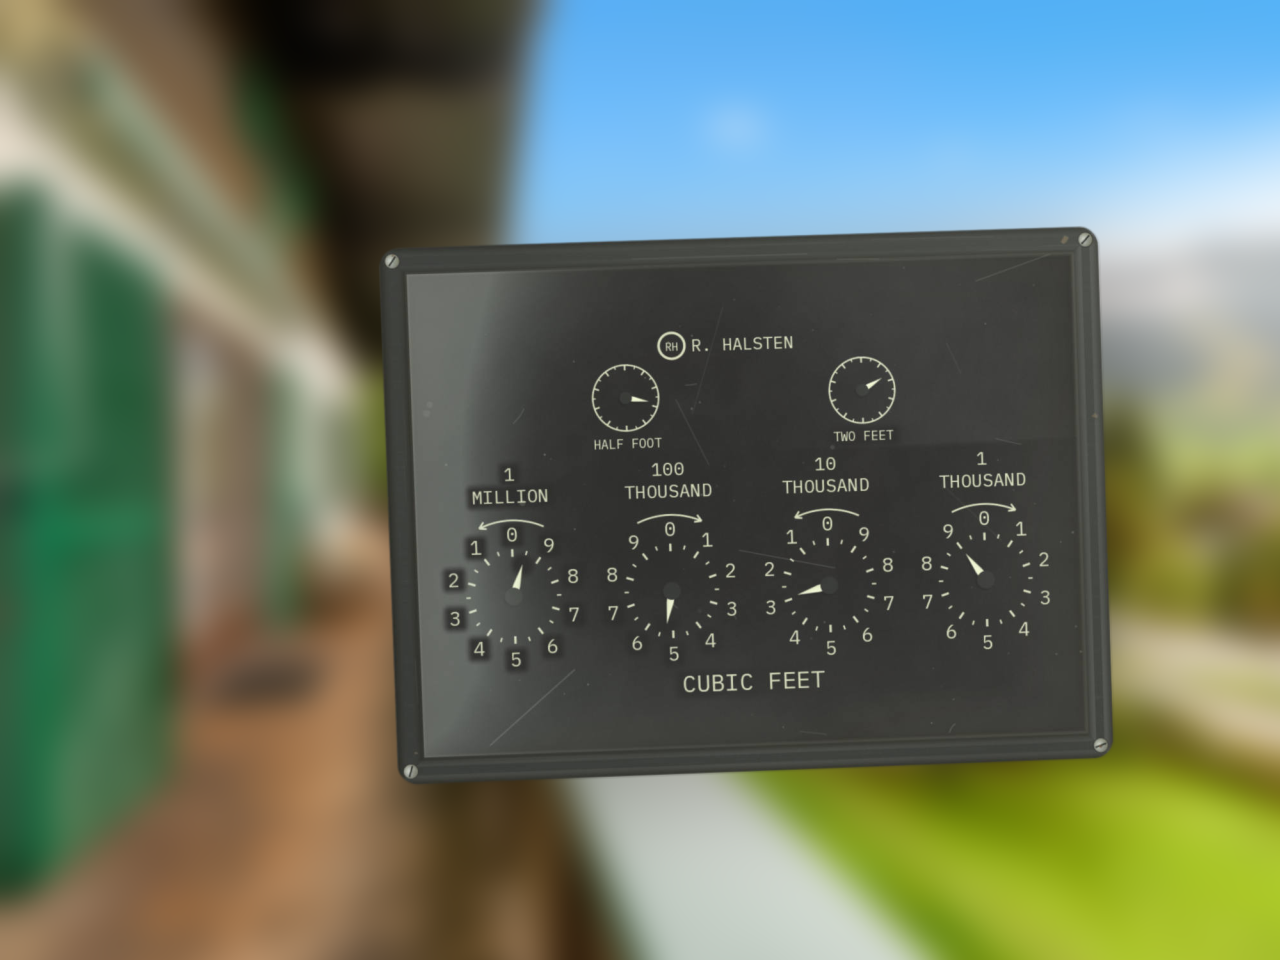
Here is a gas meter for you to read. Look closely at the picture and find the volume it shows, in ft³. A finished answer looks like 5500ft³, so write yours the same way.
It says 952900ft³
